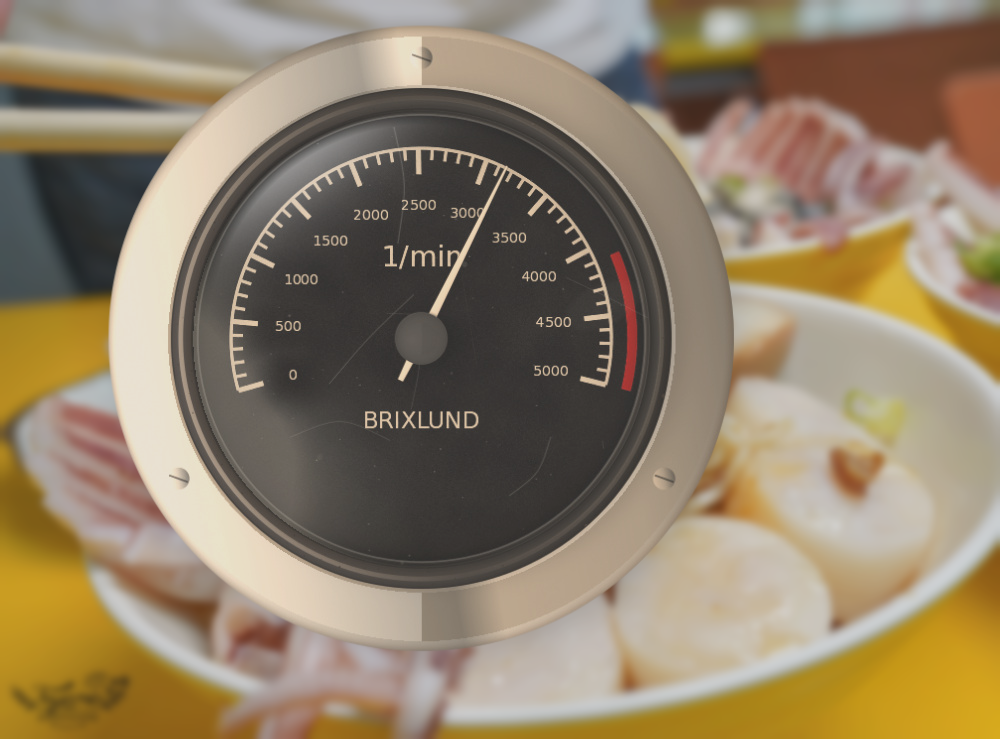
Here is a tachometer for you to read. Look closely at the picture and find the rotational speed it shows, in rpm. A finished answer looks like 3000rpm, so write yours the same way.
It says 3150rpm
